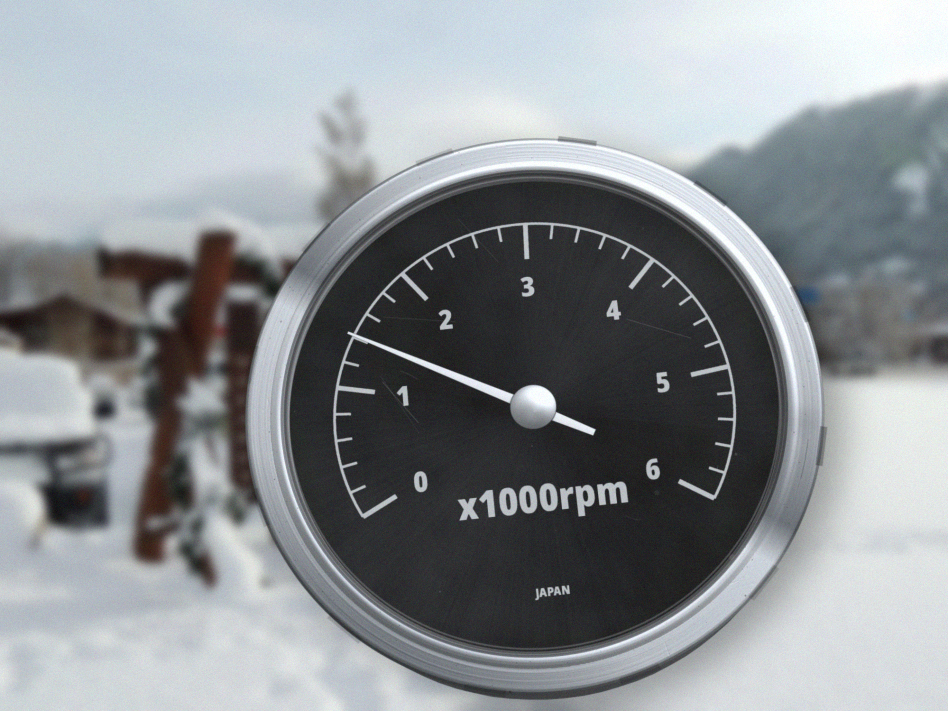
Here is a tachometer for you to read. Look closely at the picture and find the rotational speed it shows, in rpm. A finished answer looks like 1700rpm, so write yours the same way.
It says 1400rpm
